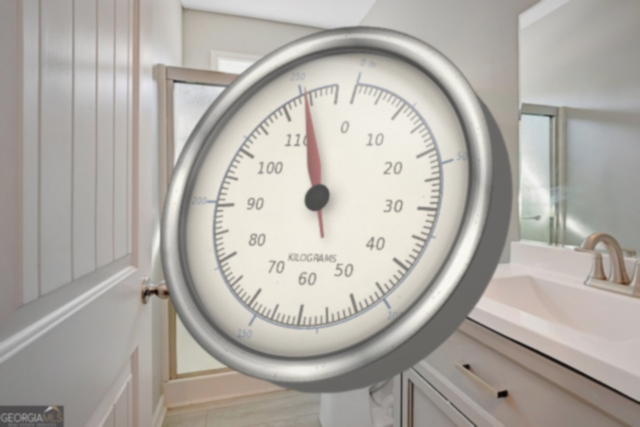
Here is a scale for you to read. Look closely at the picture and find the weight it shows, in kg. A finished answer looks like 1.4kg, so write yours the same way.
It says 115kg
